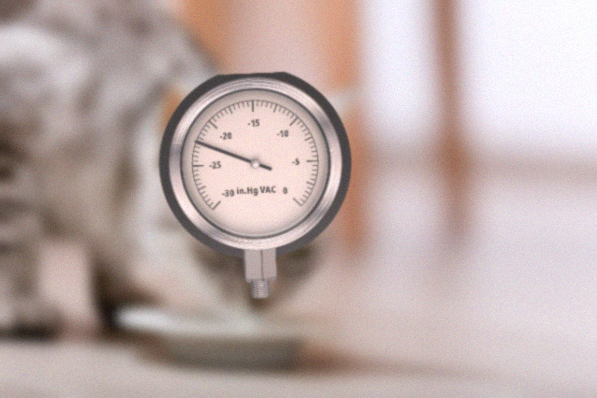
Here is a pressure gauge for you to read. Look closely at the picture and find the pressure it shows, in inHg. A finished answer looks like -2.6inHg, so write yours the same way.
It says -22.5inHg
